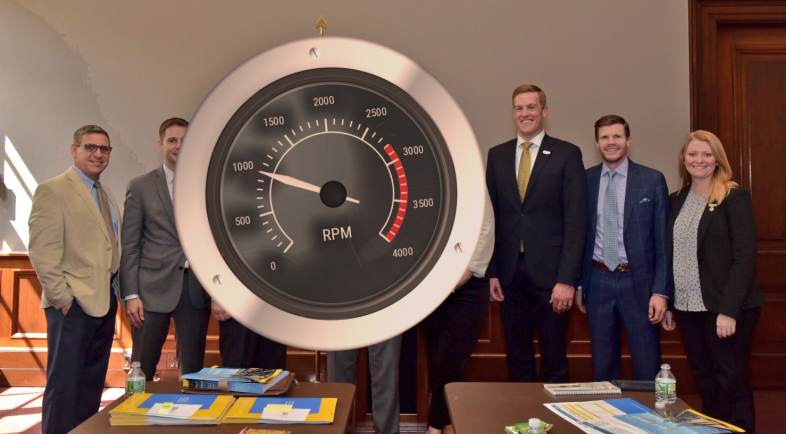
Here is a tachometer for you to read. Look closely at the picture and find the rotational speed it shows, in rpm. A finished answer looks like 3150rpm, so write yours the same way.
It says 1000rpm
